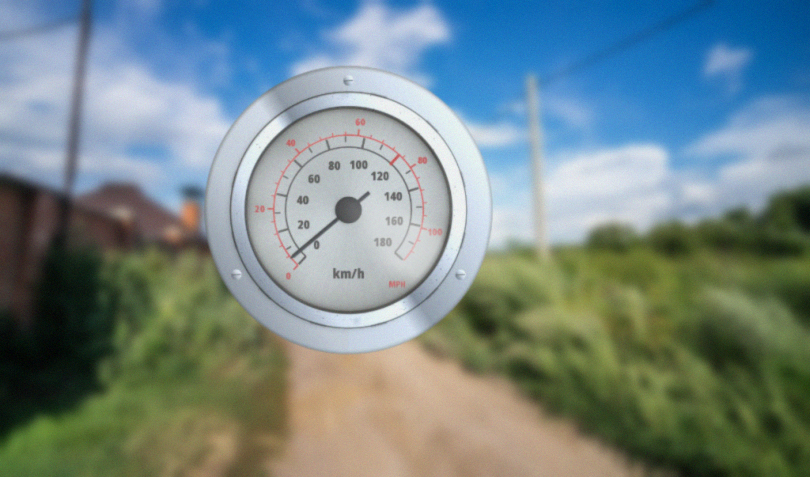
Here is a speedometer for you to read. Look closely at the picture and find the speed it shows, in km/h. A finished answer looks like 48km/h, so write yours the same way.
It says 5km/h
